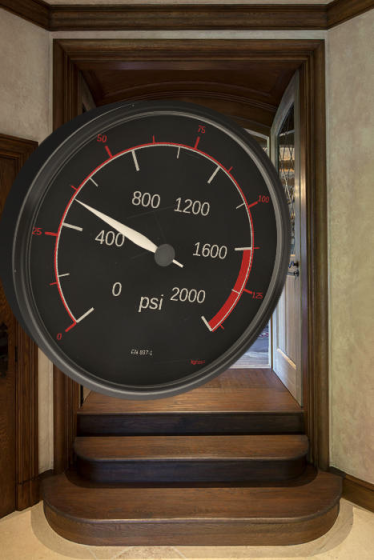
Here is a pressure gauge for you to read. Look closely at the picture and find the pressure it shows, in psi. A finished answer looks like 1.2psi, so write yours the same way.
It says 500psi
